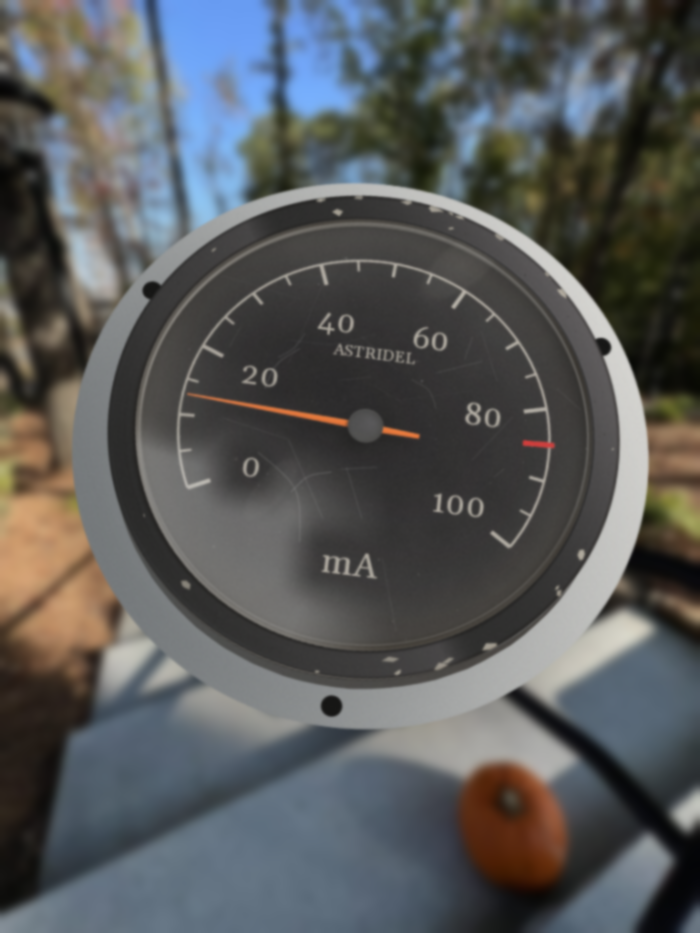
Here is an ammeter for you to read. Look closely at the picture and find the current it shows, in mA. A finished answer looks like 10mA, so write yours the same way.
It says 12.5mA
